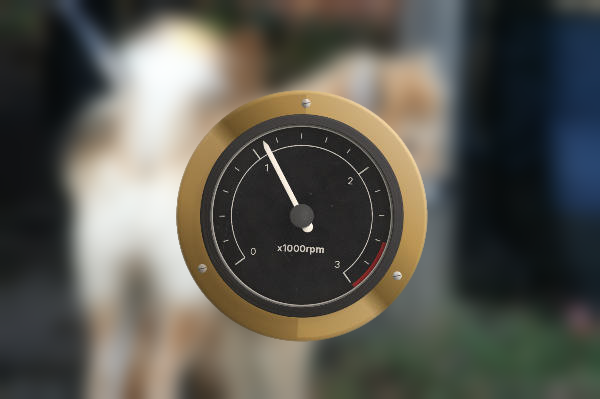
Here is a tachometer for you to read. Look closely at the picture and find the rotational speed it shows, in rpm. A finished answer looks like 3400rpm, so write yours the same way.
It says 1100rpm
